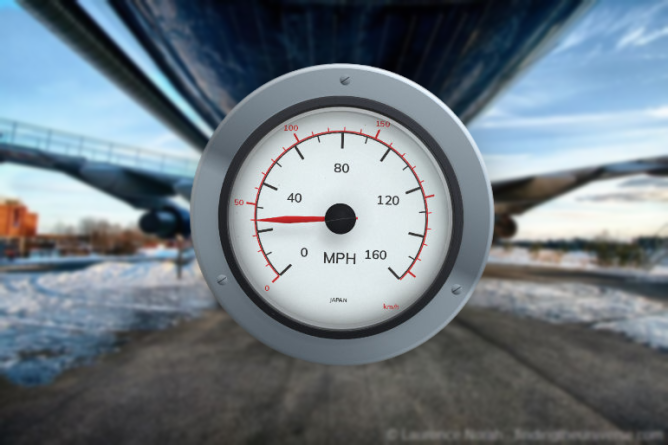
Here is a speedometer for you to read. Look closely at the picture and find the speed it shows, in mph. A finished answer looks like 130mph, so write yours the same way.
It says 25mph
